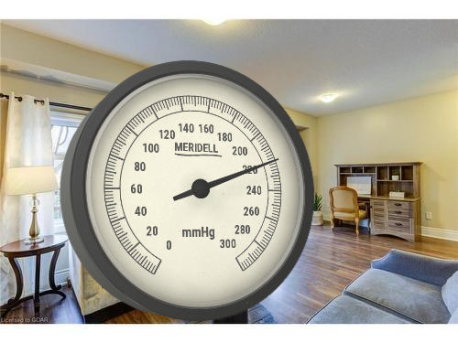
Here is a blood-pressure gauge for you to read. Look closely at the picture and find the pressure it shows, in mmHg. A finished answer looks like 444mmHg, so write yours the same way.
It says 220mmHg
